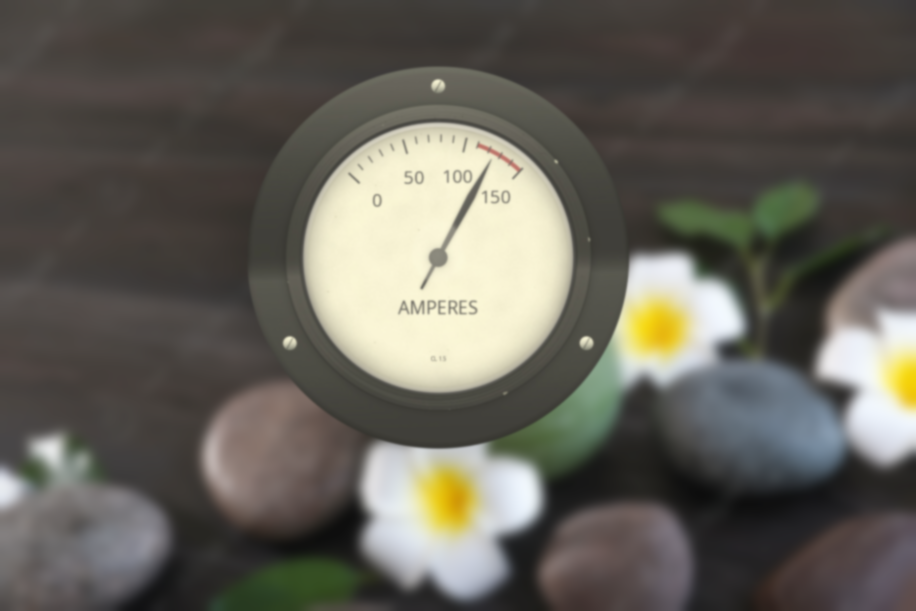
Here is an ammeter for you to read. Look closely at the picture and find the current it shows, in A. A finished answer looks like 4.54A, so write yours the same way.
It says 125A
